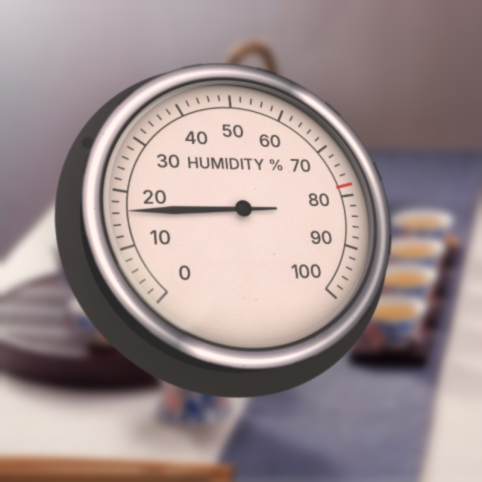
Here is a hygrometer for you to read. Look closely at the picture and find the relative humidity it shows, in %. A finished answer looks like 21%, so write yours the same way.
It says 16%
